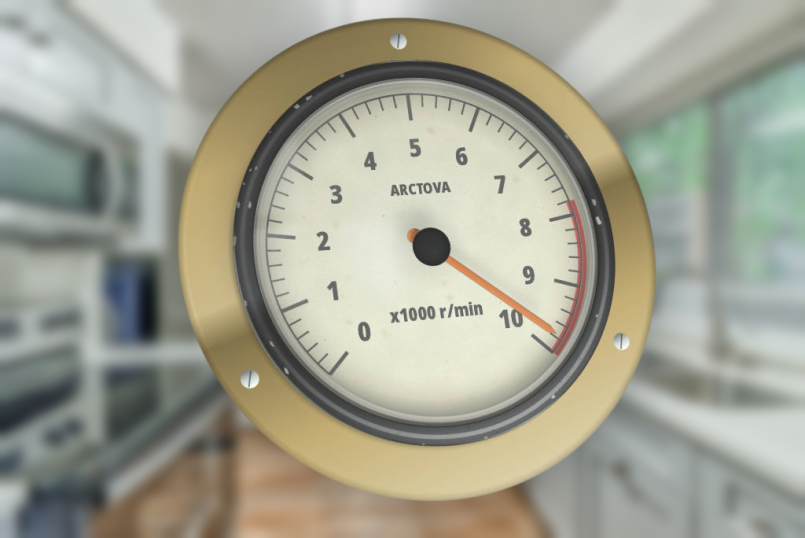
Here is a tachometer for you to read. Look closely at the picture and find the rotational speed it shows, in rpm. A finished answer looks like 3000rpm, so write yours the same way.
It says 9800rpm
